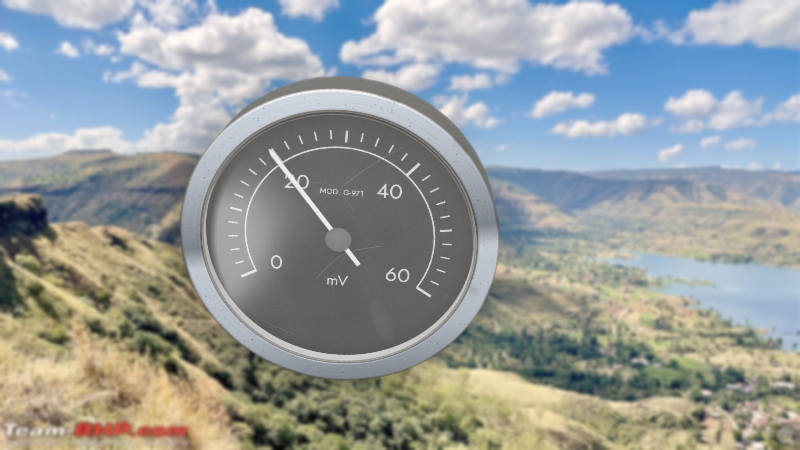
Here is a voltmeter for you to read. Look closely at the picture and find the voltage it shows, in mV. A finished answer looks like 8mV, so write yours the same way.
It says 20mV
